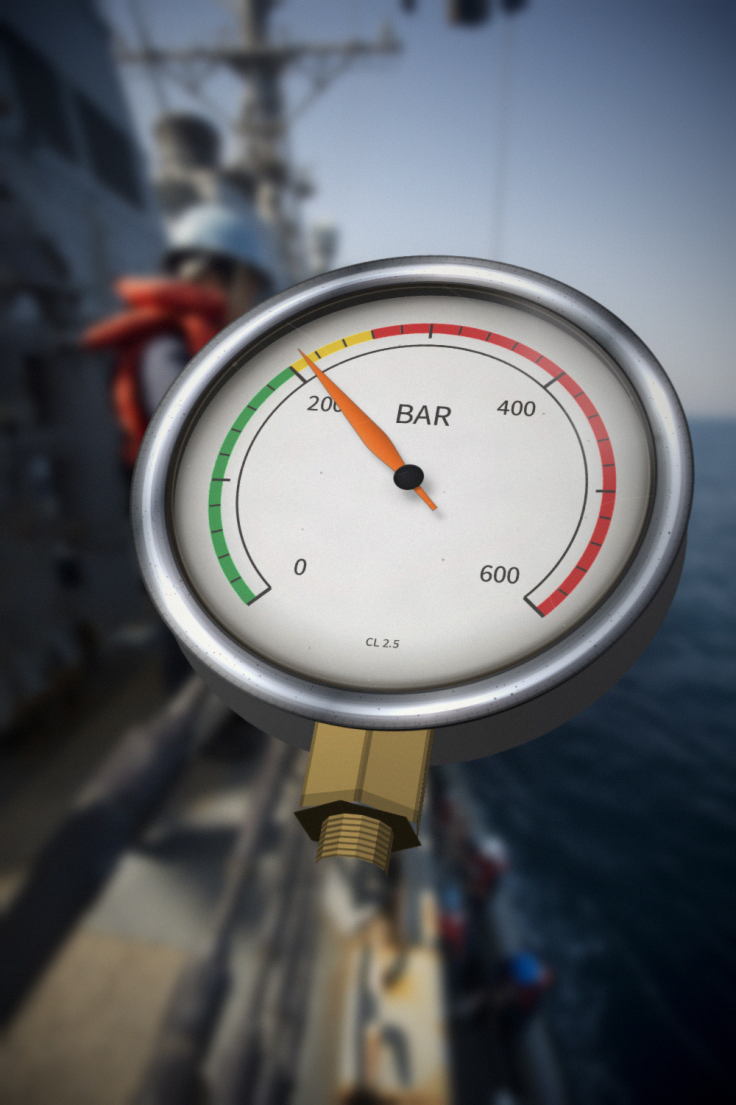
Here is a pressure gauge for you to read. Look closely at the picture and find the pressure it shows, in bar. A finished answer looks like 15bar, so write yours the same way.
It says 210bar
